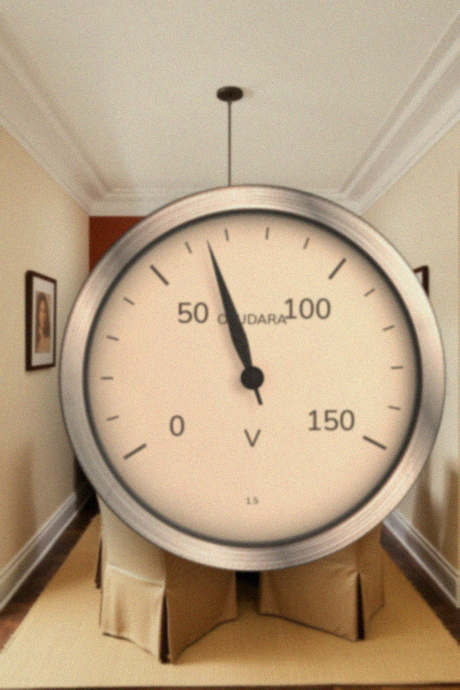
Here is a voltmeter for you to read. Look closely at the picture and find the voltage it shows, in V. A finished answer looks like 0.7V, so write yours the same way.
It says 65V
